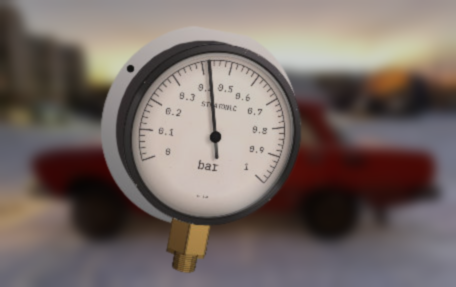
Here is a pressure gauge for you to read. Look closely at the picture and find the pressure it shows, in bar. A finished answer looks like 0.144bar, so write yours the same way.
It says 0.42bar
